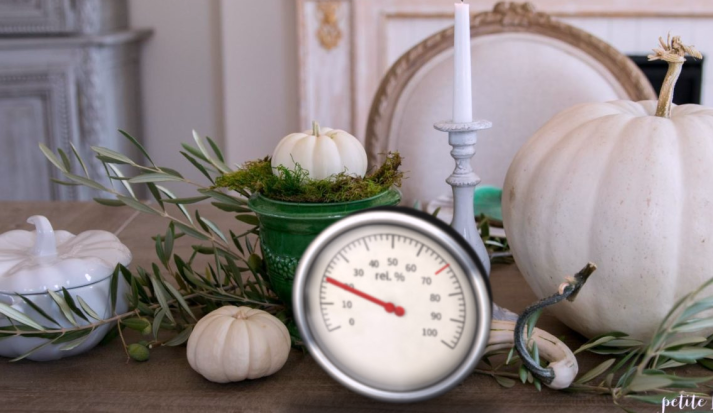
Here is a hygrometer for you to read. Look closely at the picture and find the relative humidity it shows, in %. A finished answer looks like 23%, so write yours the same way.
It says 20%
